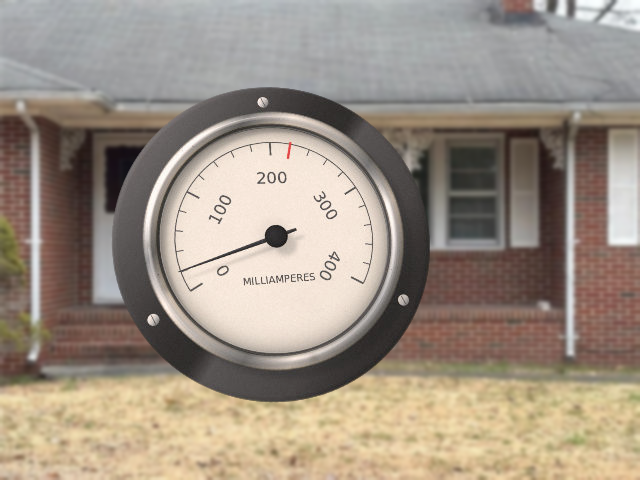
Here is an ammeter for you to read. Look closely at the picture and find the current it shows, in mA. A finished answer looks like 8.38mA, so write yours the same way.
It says 20mA
